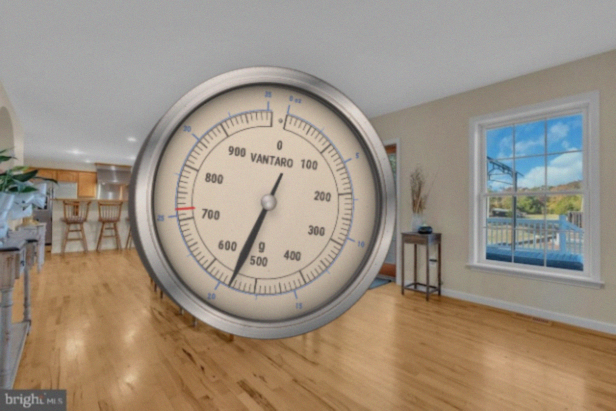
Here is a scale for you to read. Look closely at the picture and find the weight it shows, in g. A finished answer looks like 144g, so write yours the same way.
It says 550g
